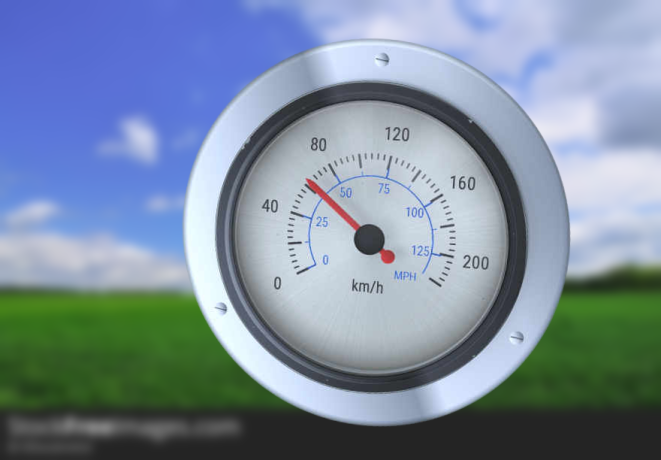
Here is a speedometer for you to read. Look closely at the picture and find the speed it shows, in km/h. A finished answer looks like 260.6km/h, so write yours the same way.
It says 64km/h
